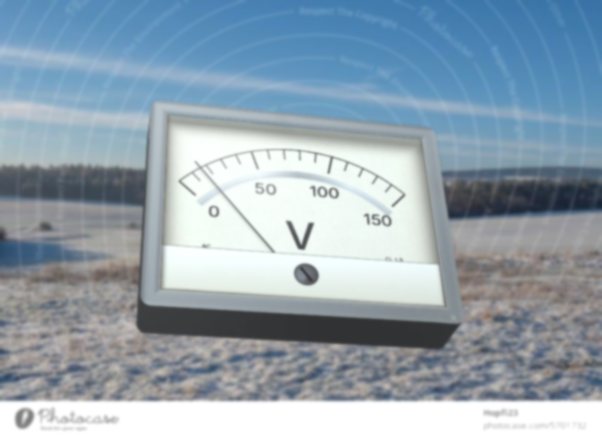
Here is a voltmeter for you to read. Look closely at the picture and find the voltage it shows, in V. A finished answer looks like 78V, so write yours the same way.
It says 15V
